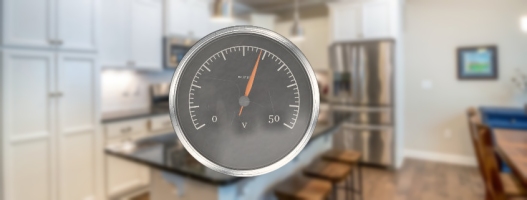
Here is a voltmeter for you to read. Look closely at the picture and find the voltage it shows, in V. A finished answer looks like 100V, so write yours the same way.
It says 29V
